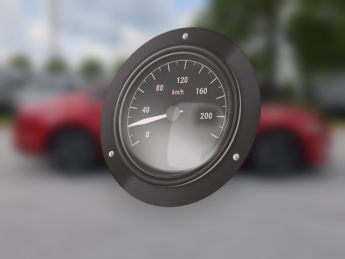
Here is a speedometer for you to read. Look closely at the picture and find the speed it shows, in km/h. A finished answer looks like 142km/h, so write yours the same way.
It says 20km/h
